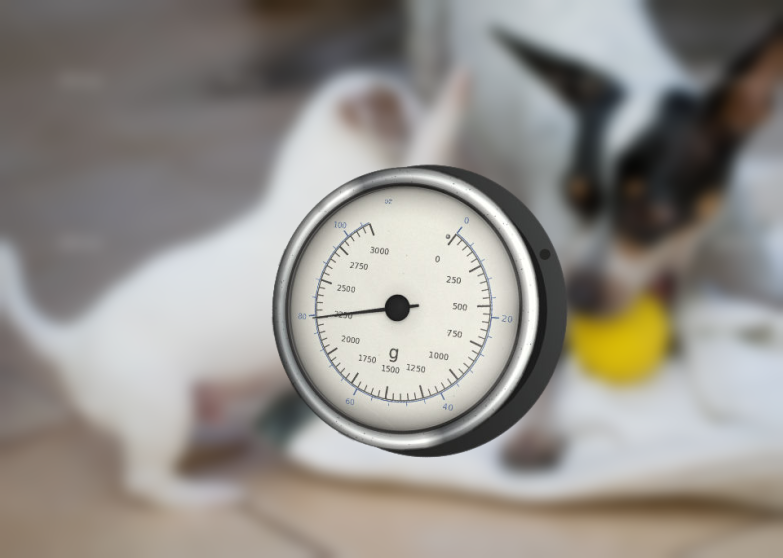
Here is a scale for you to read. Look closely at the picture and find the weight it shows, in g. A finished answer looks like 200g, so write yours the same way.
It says 2250g
